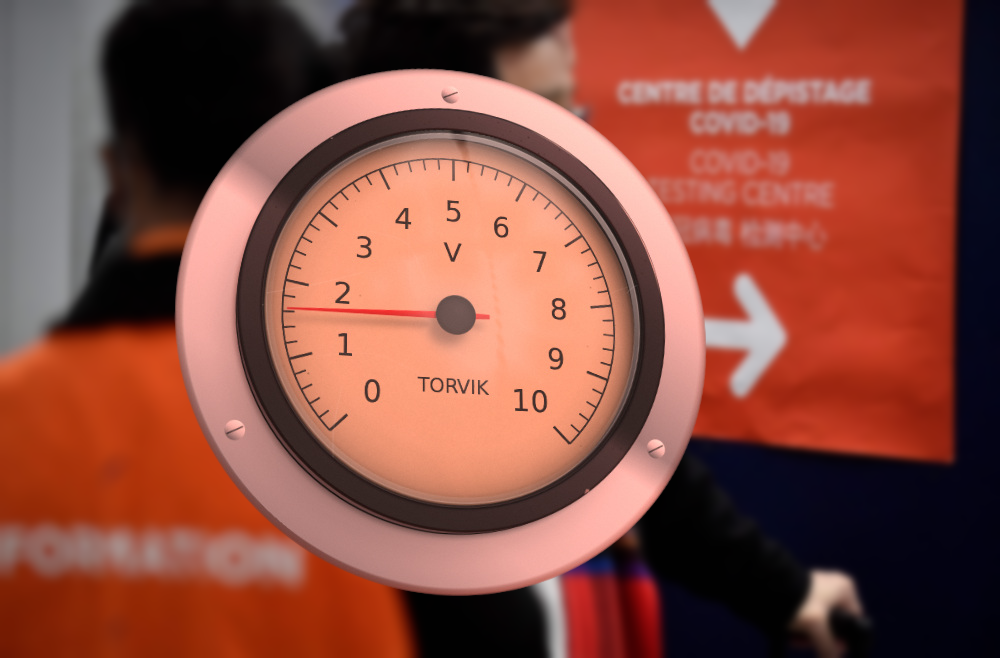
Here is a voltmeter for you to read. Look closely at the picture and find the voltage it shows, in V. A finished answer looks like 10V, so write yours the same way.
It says 1.6V
